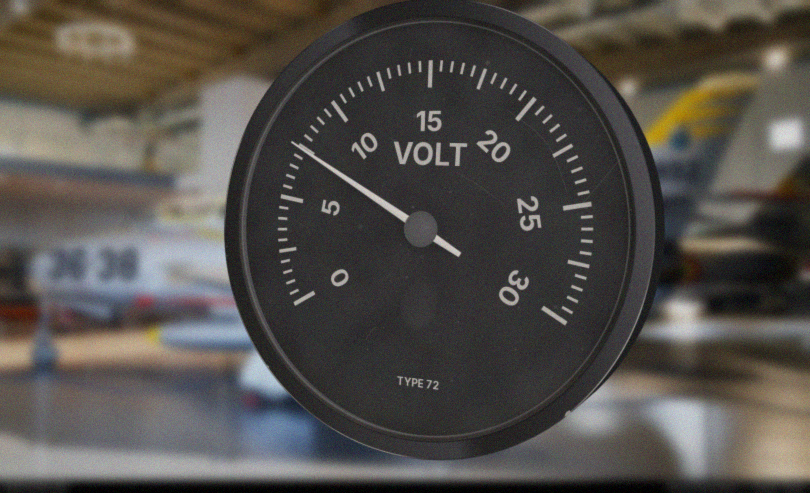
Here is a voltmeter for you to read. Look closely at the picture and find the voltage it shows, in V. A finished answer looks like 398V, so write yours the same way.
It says 7.5V
